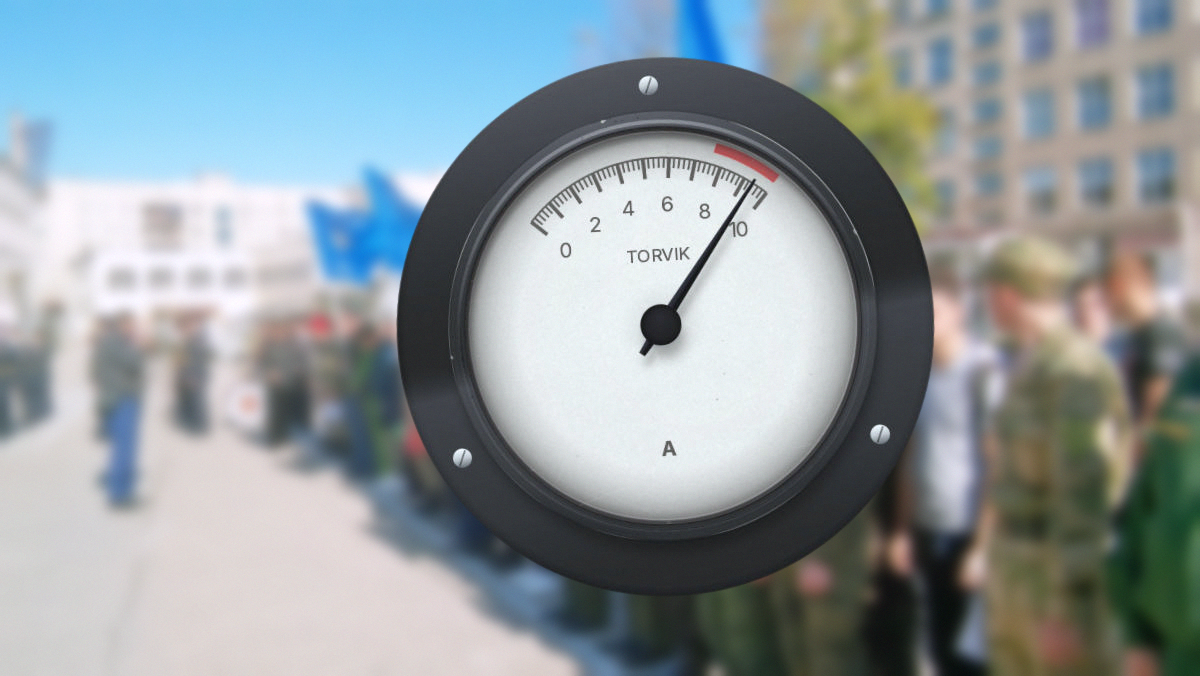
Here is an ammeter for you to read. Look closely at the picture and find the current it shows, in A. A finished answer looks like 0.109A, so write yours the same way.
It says 9.4A
